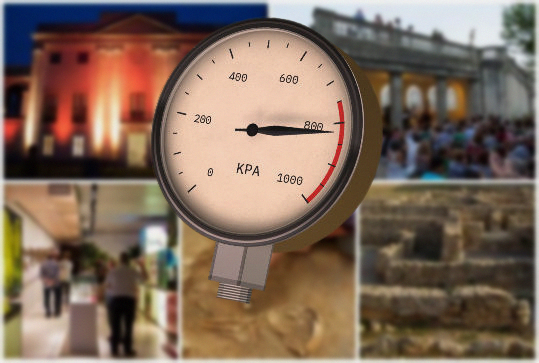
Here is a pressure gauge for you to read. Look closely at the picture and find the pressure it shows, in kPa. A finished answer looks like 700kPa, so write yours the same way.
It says 825kPa
